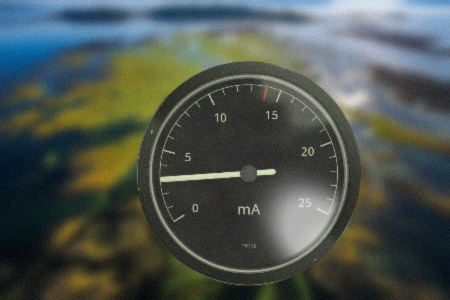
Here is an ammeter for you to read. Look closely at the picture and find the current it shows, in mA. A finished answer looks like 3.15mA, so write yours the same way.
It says 3mA
